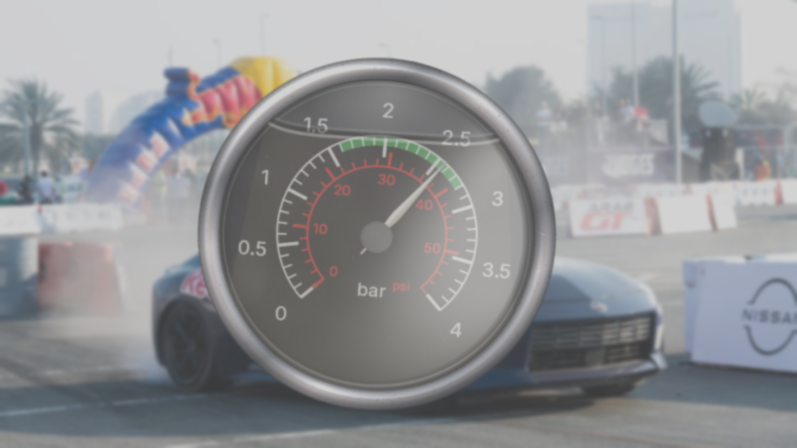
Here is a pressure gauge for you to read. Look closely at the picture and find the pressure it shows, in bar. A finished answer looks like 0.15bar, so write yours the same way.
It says 2.55bar
